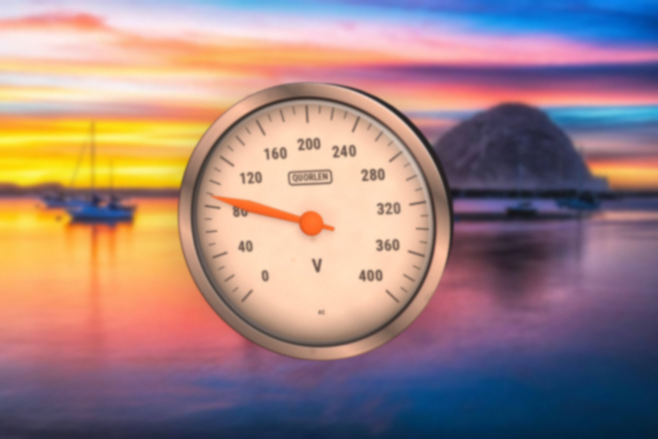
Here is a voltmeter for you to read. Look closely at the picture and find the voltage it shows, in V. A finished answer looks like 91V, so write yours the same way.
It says 90V
